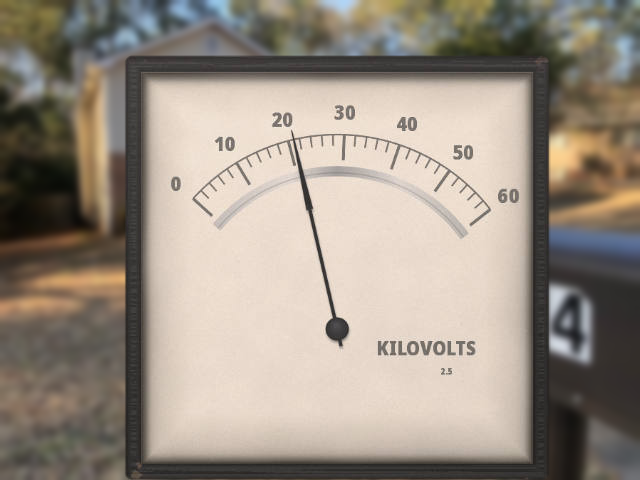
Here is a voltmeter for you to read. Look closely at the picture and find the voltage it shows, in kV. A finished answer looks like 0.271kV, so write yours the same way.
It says 21kV
